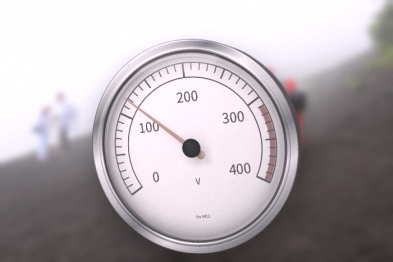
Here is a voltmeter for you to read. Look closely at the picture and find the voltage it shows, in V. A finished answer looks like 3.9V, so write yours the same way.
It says 120V
